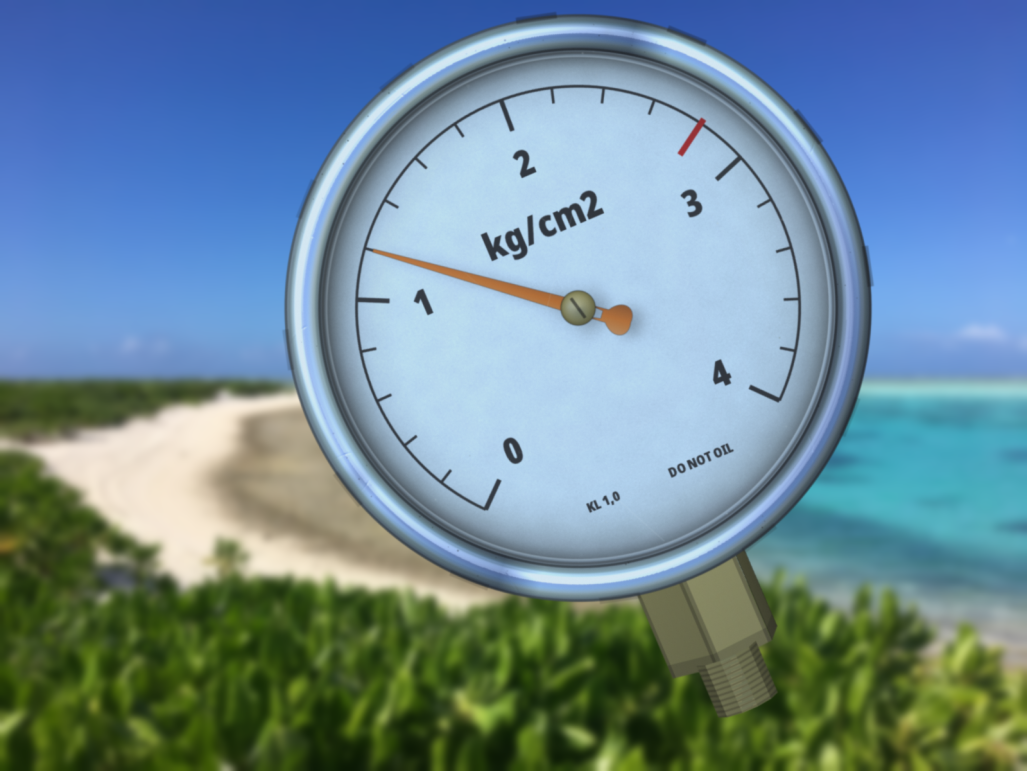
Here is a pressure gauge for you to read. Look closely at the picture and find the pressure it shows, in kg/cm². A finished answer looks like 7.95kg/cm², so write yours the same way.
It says 1.2kg/cm²
